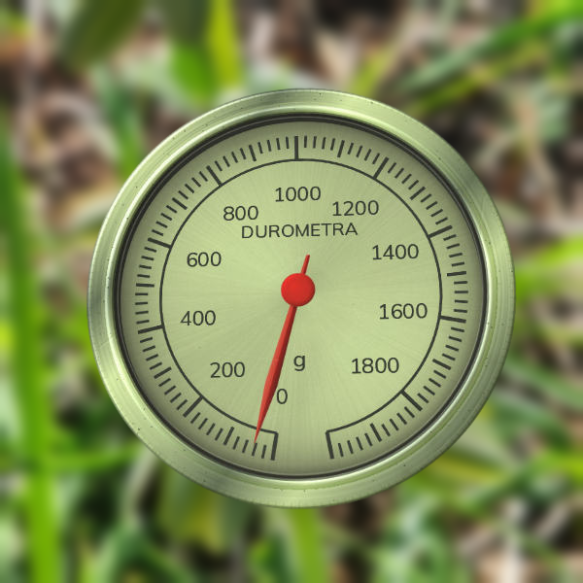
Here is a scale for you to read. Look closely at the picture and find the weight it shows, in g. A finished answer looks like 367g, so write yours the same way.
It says 40g
